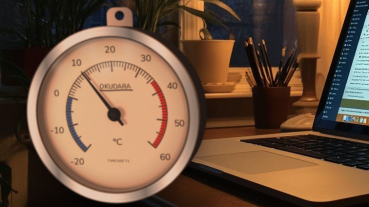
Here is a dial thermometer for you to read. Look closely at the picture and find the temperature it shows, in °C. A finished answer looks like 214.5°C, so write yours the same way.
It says 10°C
